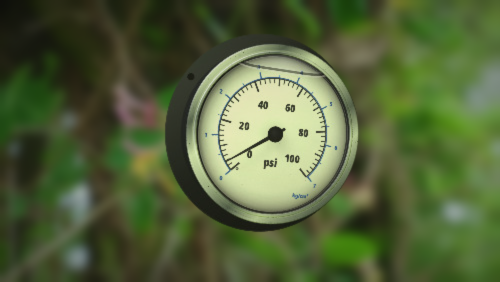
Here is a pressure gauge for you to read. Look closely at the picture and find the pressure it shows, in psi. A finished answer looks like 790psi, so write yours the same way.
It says 4psi
